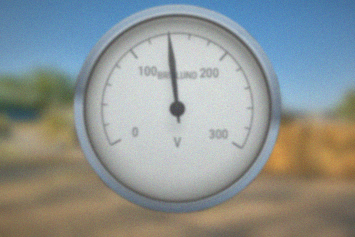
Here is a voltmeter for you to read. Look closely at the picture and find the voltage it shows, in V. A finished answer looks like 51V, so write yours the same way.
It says 140V
